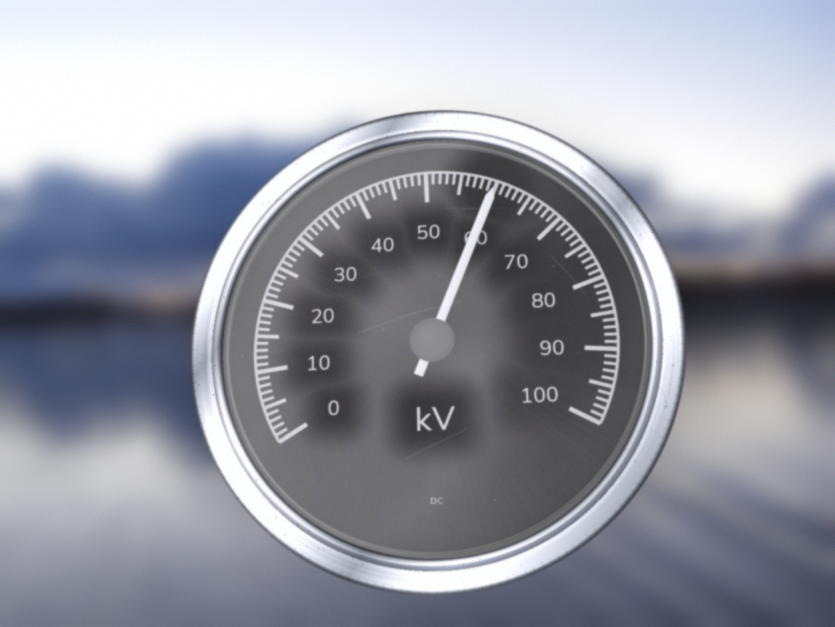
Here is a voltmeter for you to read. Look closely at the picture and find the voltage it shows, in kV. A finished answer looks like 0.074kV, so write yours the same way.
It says 60kV
